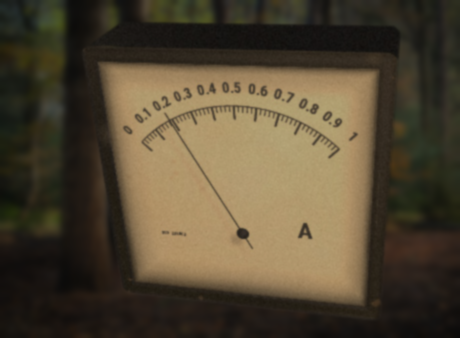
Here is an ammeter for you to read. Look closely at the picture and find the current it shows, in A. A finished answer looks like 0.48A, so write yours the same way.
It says 0.2A
